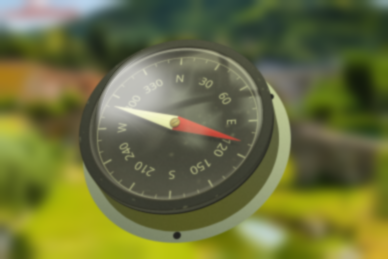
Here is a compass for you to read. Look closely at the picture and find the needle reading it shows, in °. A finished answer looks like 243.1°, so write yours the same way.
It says 110°
